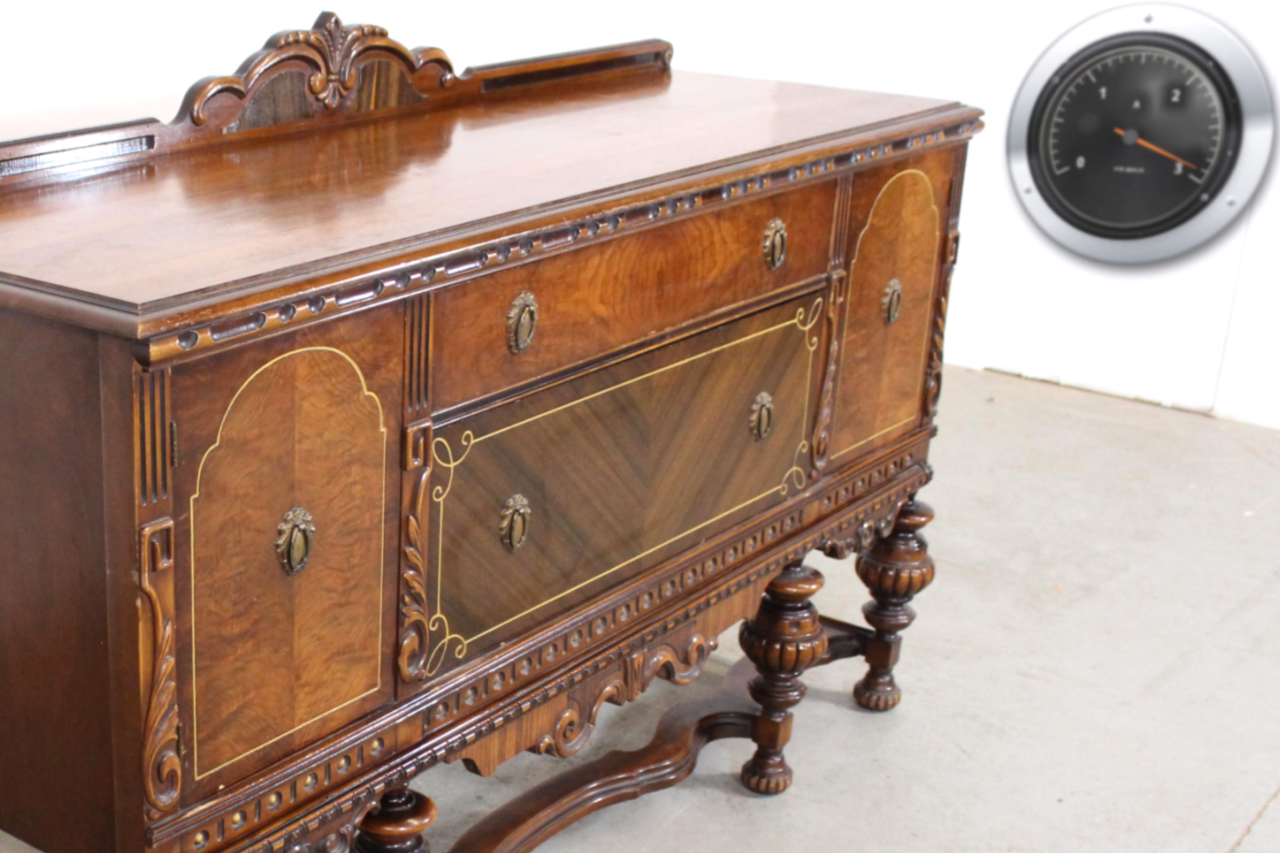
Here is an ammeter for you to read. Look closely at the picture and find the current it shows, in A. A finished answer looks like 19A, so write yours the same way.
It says 2.9A
